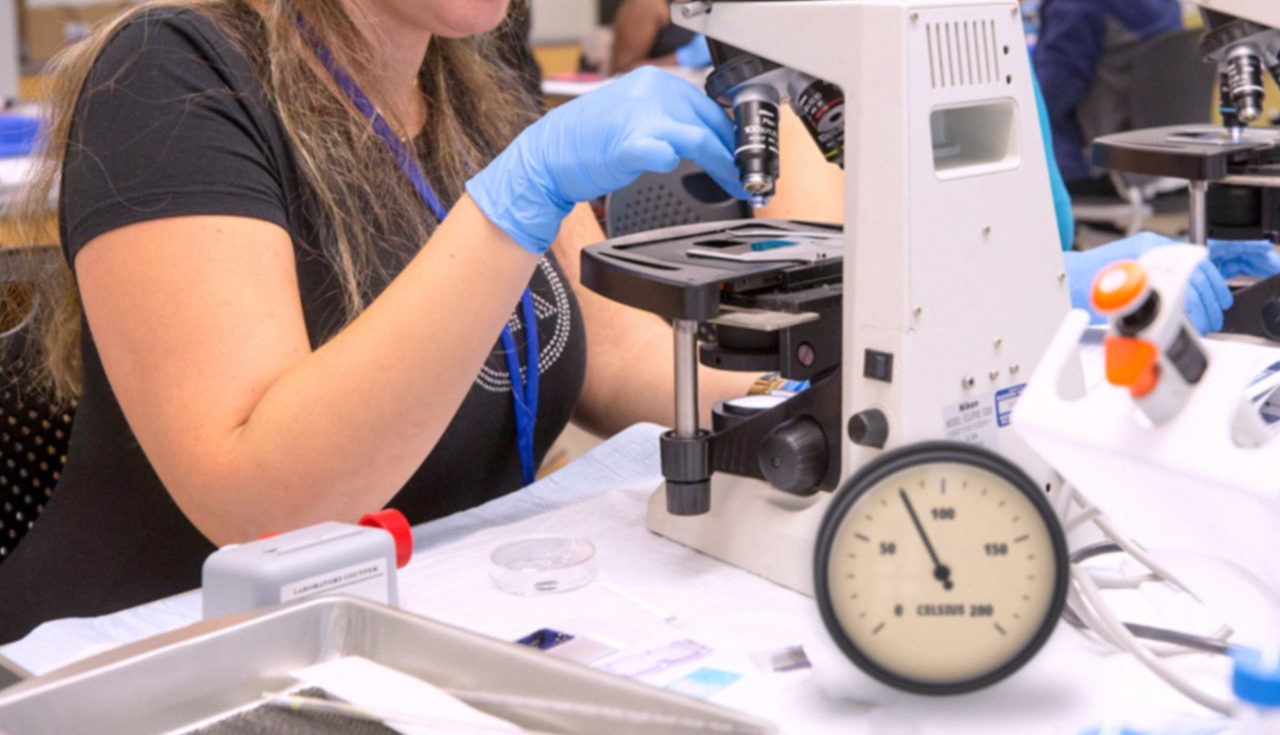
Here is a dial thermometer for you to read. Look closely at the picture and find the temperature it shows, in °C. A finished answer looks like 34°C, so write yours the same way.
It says 80°C
